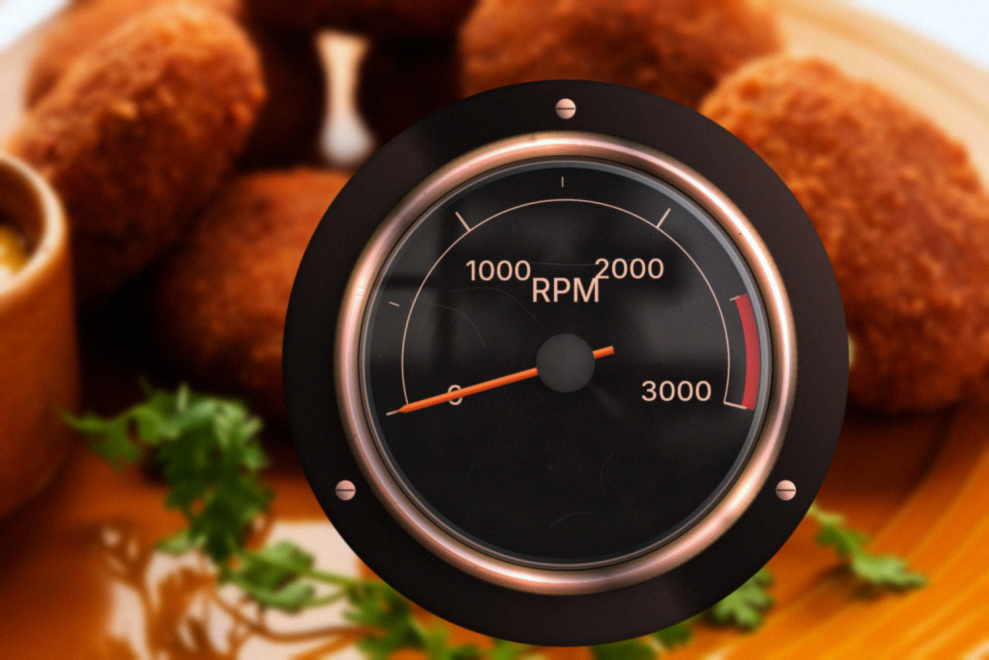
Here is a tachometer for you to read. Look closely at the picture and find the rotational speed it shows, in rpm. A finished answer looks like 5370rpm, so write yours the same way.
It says 0rpm
